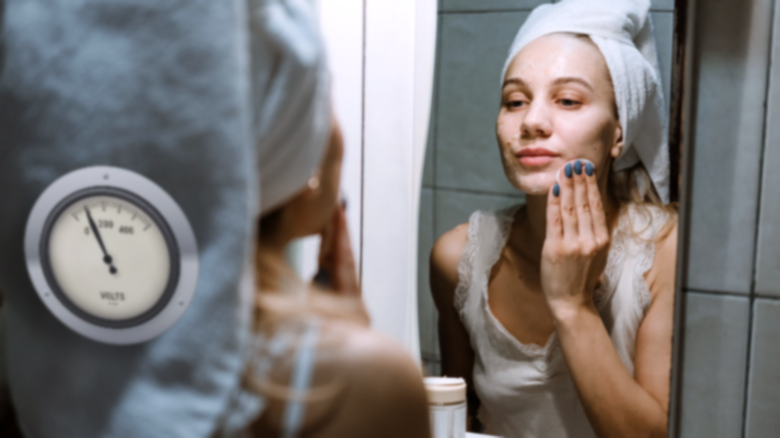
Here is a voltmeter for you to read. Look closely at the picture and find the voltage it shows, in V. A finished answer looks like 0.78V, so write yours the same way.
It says 100V
